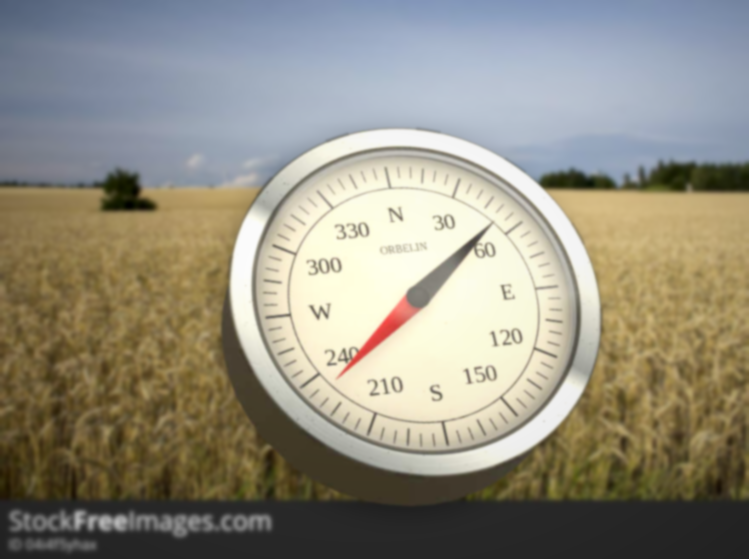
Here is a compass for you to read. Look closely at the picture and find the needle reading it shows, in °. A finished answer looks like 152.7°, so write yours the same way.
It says 232.5°
